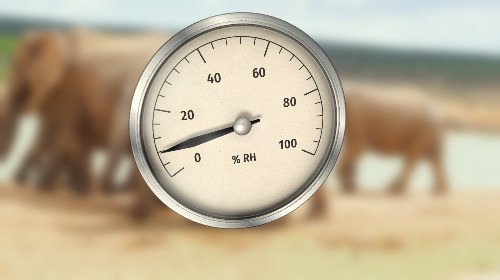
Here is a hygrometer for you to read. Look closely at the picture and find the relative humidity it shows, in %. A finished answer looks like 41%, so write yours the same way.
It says 8%
